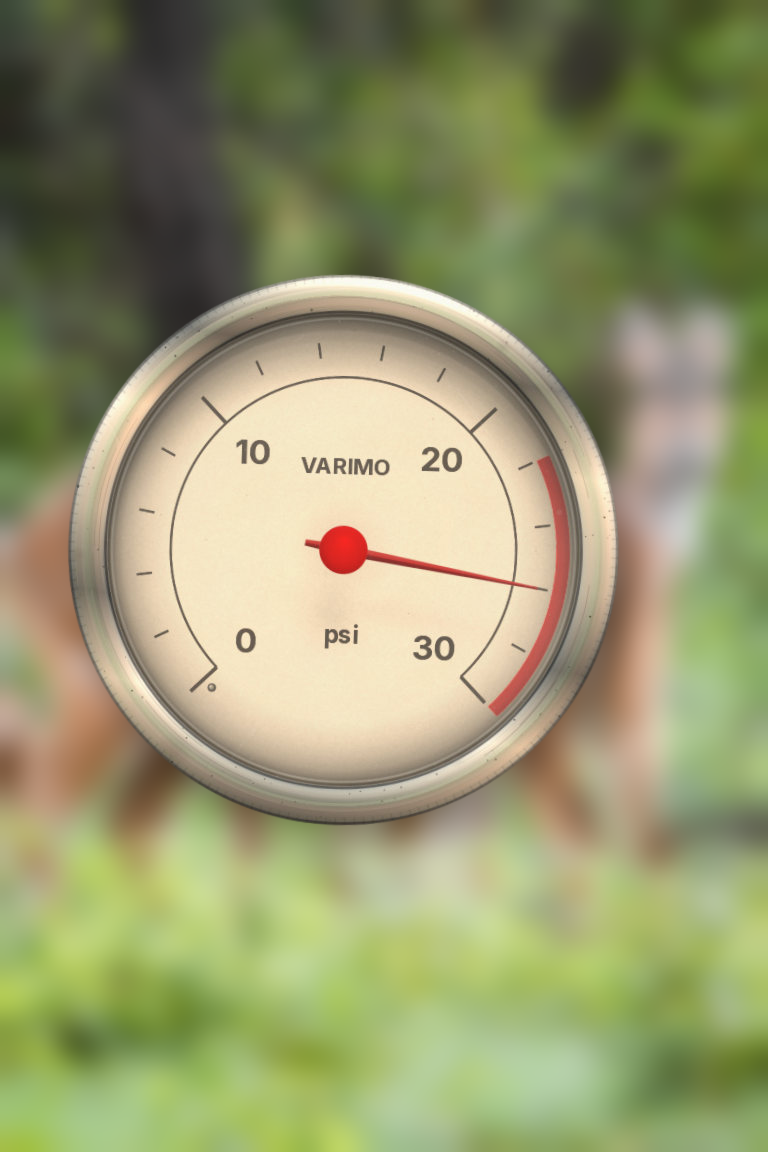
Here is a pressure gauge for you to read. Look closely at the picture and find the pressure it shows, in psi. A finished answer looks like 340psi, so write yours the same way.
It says 26psi
